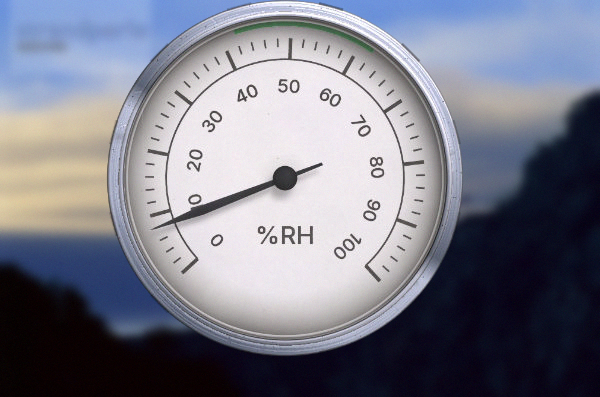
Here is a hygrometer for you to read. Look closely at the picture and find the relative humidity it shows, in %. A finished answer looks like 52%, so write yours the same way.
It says 8%
